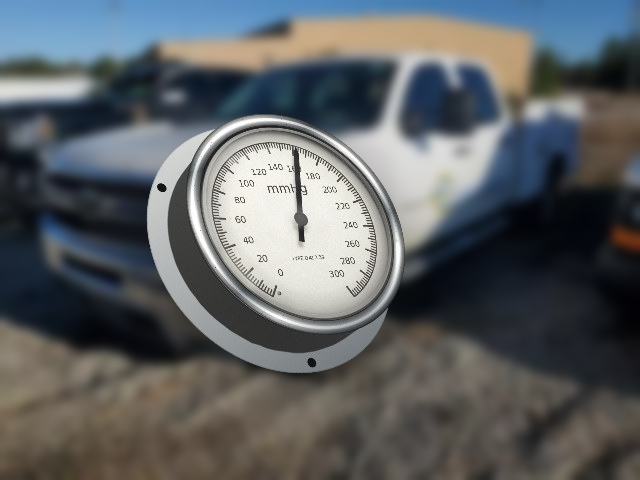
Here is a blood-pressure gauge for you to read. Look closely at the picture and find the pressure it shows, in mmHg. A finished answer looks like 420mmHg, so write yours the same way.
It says 160mmHg
